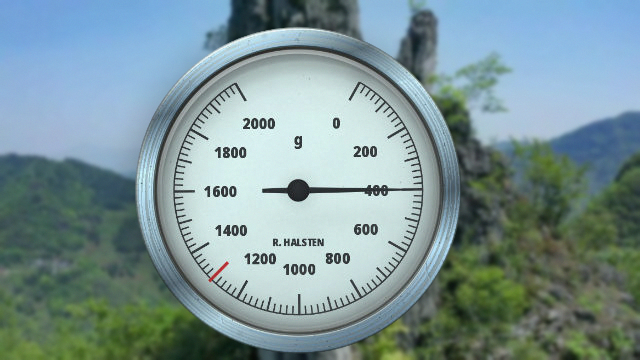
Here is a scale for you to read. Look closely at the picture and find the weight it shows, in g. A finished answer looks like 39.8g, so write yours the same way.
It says 400g
